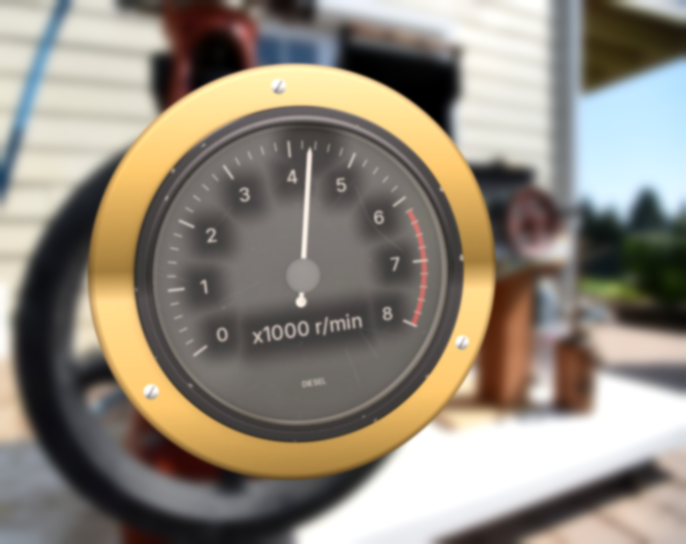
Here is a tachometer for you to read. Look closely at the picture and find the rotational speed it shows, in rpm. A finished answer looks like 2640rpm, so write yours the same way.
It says 4300rpm
